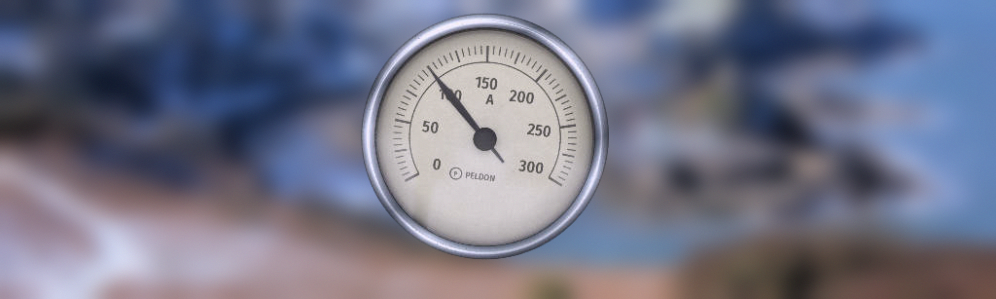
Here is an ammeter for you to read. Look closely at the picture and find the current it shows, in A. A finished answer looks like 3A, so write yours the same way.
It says 100A
